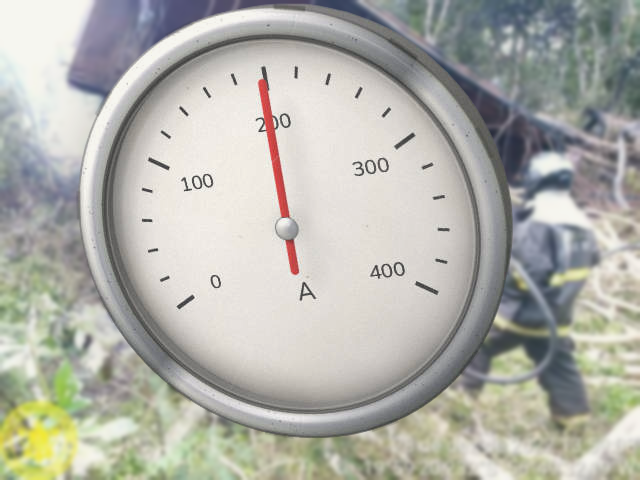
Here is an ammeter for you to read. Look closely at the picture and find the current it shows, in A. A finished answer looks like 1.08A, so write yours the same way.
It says 200A
